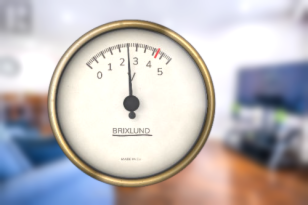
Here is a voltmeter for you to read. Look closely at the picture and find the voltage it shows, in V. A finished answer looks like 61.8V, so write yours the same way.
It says 2.5V
